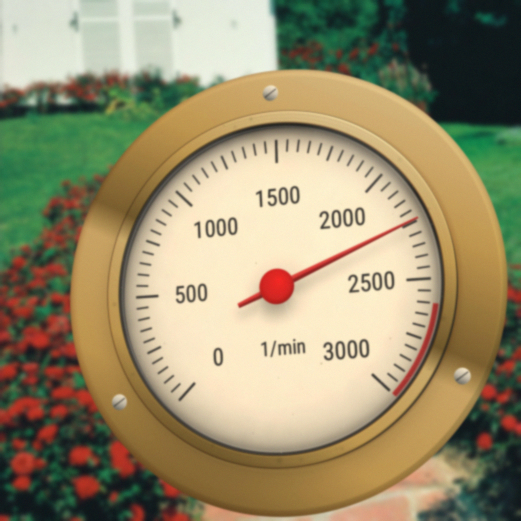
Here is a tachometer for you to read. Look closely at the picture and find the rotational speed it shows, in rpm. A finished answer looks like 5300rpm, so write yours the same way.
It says 2250rpm
